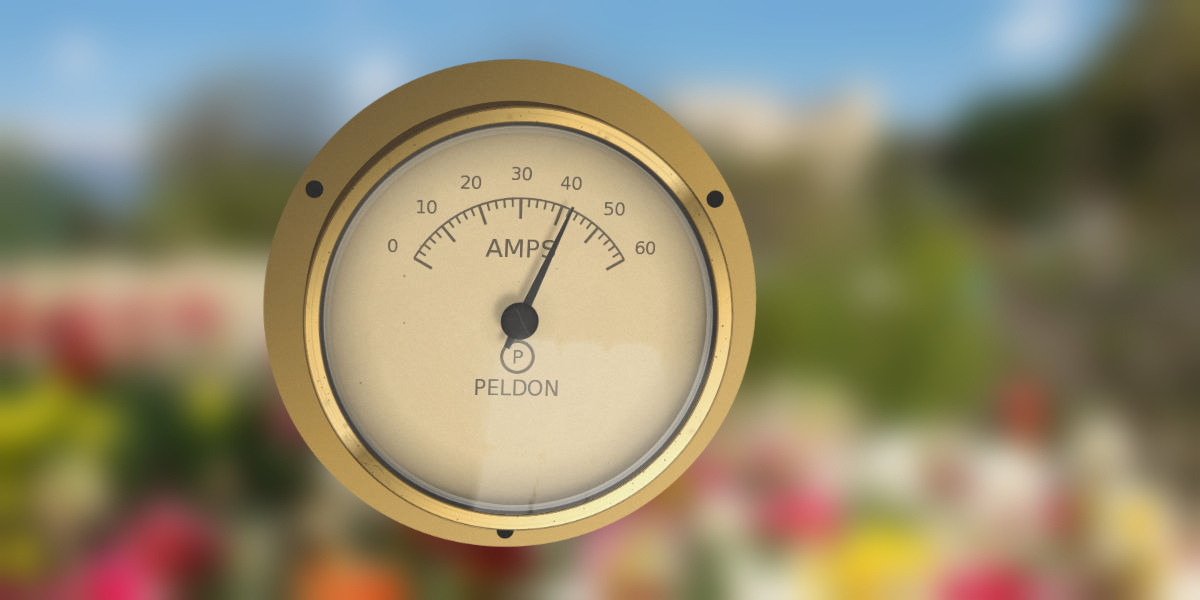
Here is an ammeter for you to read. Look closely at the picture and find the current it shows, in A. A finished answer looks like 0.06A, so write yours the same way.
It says 42A
